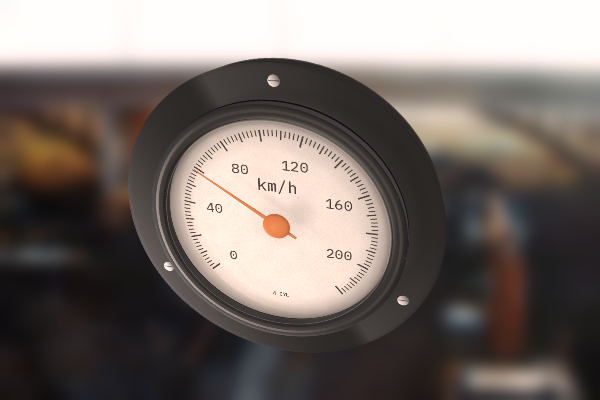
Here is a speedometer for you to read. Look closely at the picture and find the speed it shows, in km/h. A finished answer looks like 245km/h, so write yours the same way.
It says 60km/h
